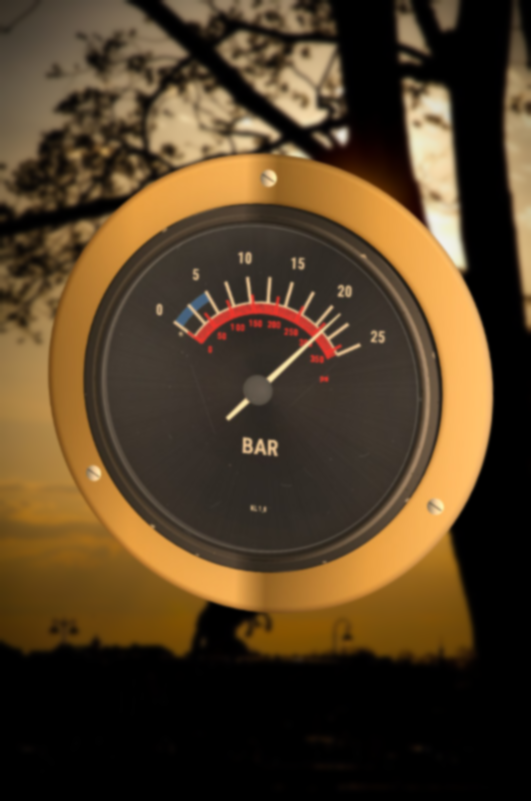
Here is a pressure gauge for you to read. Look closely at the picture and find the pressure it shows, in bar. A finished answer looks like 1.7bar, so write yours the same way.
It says 21.25bar
